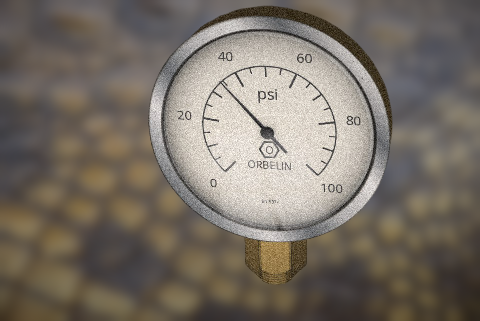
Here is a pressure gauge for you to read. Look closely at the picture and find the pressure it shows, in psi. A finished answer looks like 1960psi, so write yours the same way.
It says 35psi
